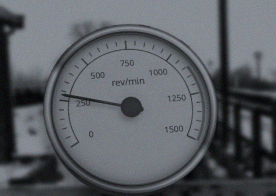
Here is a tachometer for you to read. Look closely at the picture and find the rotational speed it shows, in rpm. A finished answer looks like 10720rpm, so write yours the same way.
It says 275rpm
